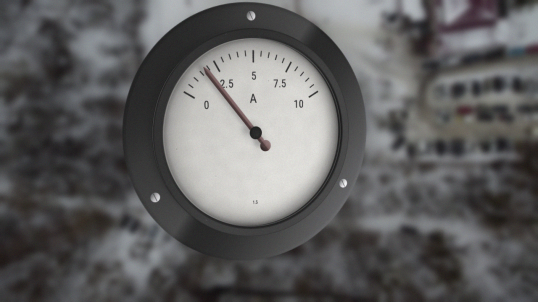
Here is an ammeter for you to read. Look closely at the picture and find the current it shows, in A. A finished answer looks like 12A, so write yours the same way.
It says 1.75A
